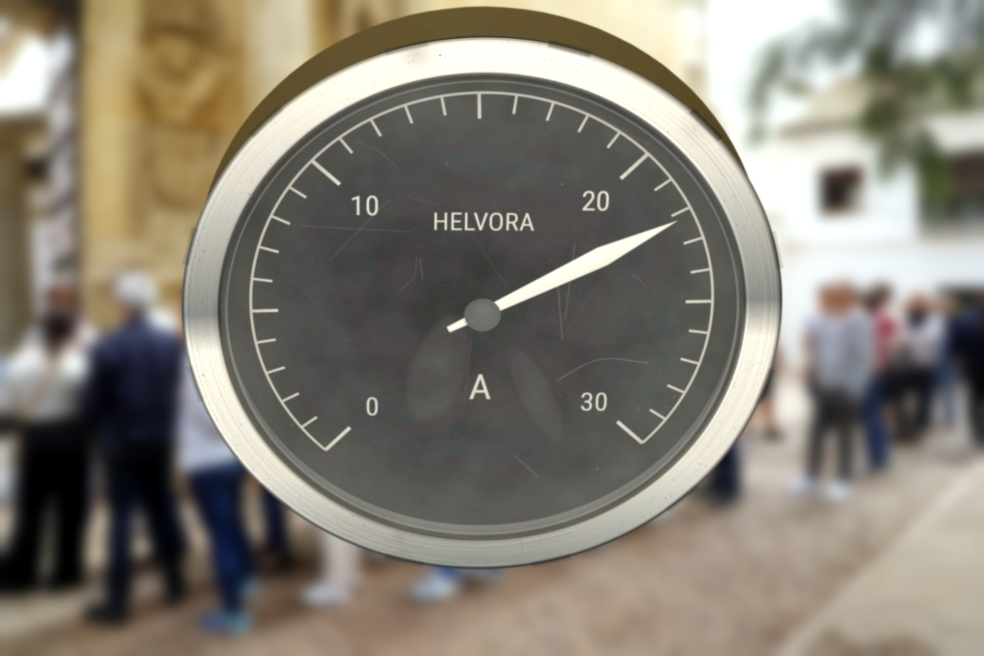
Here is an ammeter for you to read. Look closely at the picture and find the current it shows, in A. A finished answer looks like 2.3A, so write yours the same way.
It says 22A
